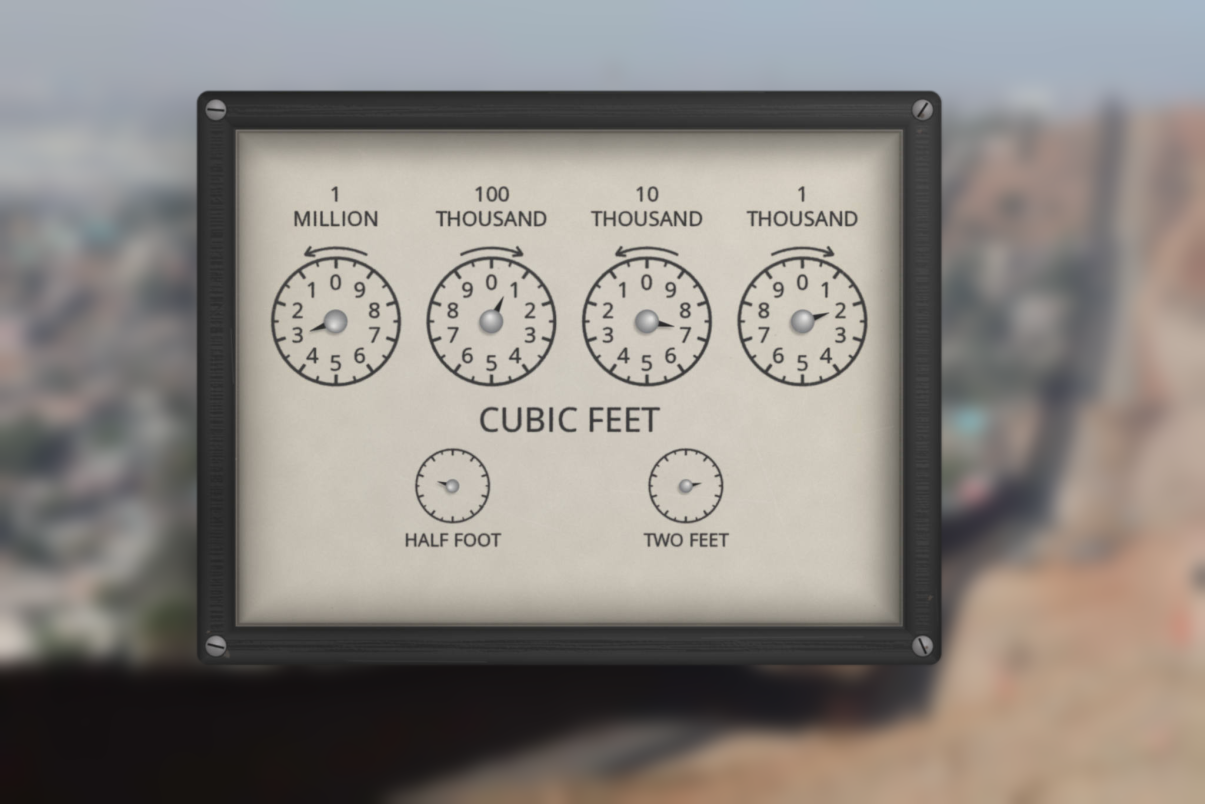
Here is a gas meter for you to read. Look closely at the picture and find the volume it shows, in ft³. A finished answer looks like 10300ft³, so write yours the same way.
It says 307200ft³
